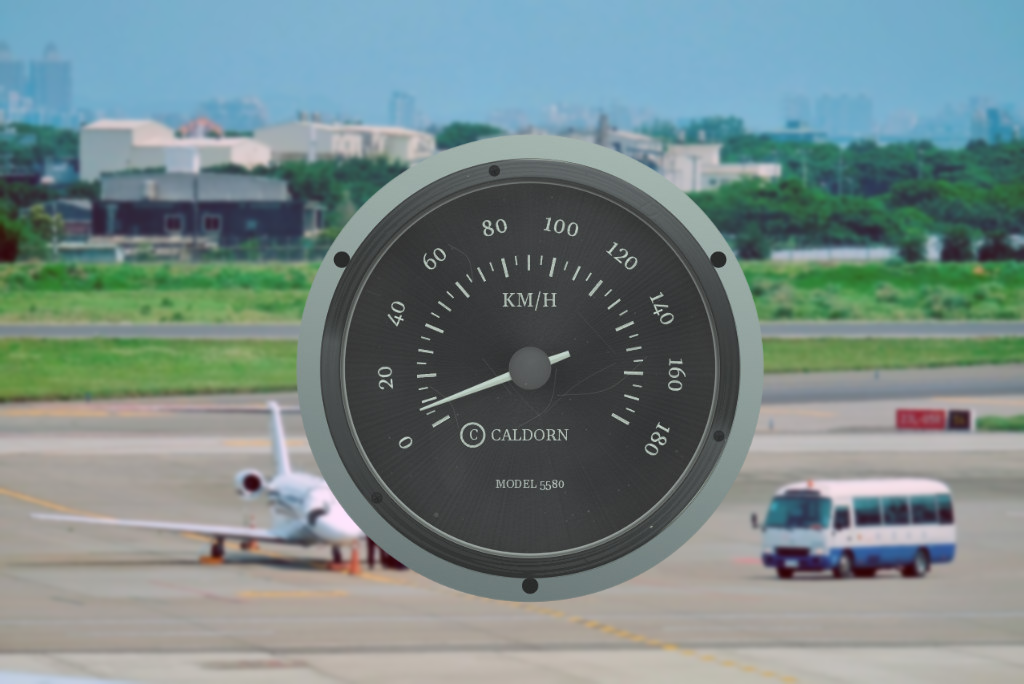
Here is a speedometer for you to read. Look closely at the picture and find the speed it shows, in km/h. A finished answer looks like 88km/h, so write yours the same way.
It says 7.5km/h
